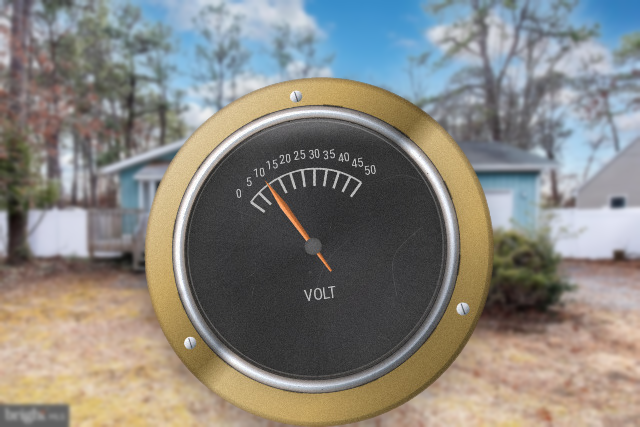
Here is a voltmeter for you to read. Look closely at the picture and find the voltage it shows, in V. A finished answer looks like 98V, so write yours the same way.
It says 10V
